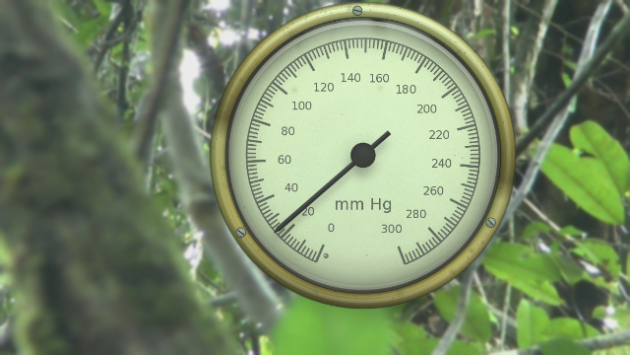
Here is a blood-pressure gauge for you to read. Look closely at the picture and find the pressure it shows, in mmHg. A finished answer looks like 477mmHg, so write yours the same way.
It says 24mmHg
